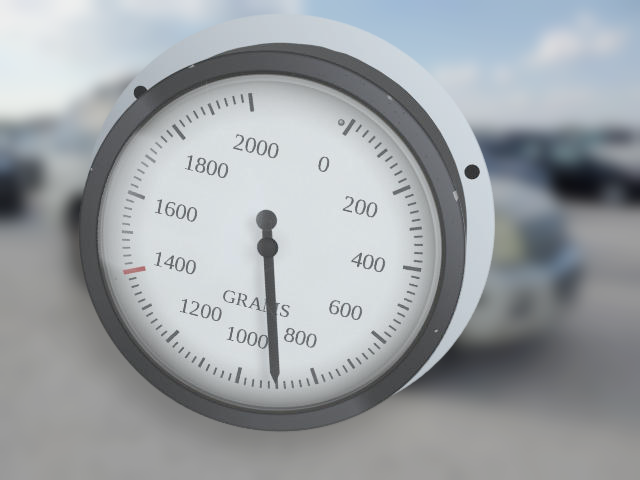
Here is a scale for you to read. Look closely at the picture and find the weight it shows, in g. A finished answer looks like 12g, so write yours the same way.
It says 900g
